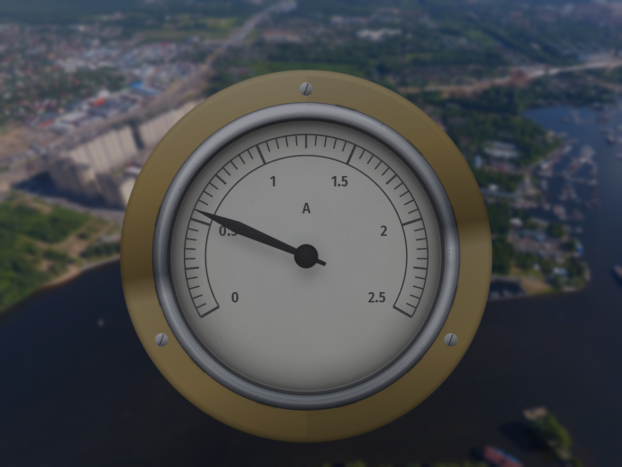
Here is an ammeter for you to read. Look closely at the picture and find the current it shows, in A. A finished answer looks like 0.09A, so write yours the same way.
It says 0.55A
